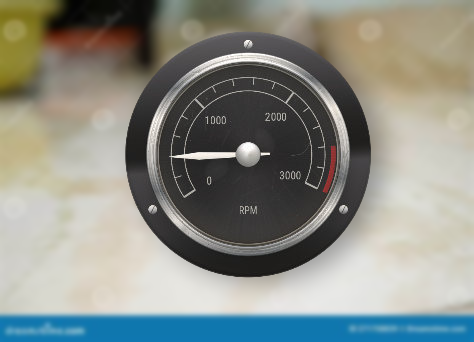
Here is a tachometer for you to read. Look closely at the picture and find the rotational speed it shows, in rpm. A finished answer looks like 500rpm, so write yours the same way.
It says 400rpm
